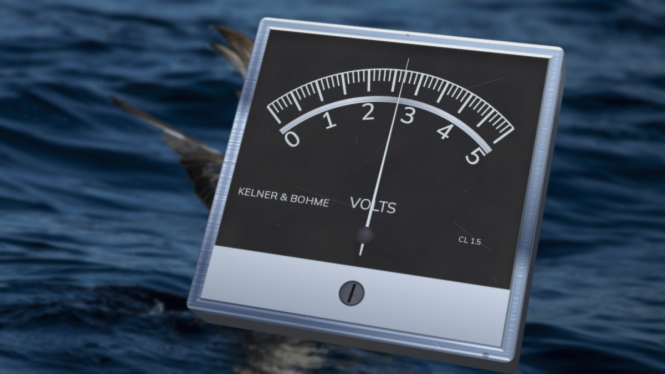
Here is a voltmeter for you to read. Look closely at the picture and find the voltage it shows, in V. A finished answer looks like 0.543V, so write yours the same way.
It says 2.7V
